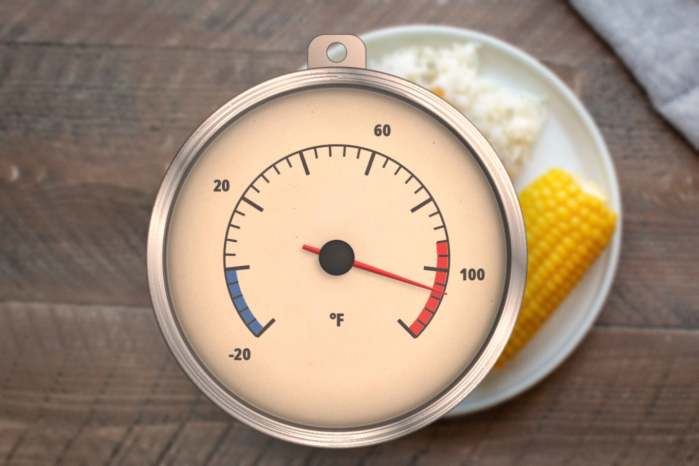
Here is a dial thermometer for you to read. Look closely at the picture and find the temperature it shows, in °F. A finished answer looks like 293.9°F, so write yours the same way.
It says 106°F
